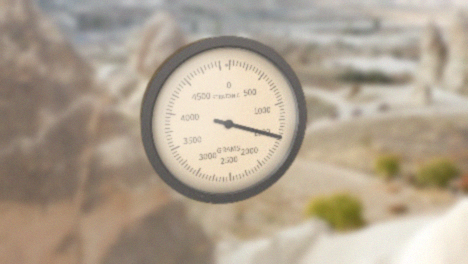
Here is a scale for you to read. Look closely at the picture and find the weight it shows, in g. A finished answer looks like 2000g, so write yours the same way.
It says 1500g
